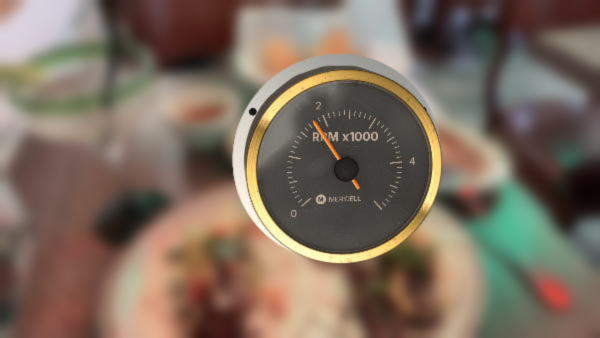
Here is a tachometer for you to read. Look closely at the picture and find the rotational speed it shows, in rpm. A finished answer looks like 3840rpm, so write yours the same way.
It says 1800rpm
